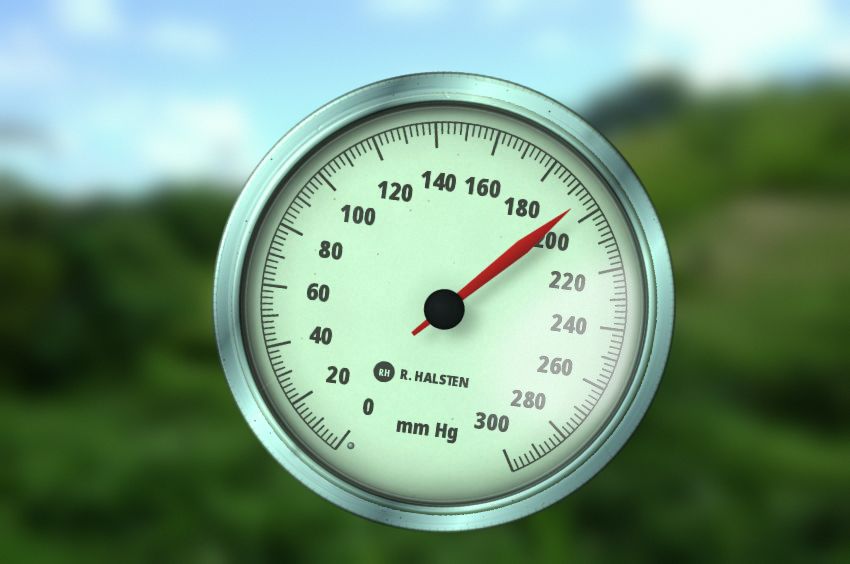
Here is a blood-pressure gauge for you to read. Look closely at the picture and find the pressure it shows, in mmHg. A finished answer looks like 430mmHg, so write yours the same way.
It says 194mmHg
